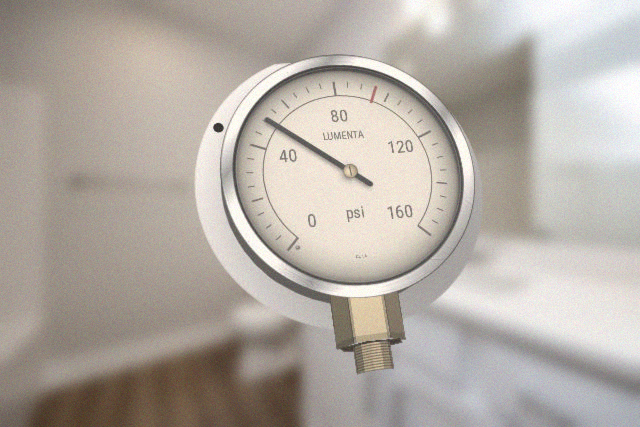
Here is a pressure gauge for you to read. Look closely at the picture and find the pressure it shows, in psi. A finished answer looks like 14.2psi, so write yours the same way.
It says 50psi
